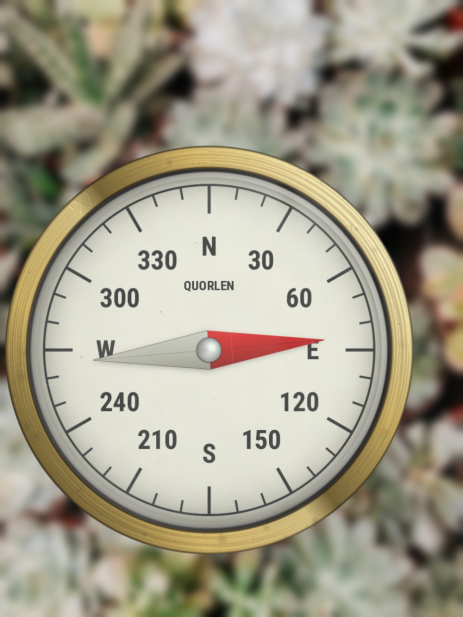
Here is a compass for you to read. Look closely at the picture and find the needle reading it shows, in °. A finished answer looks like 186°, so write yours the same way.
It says 85°
